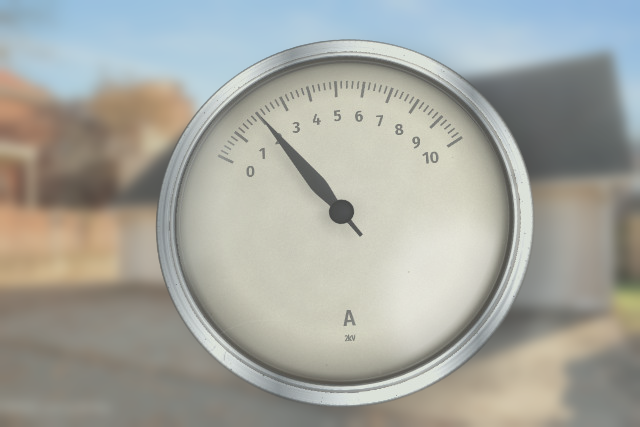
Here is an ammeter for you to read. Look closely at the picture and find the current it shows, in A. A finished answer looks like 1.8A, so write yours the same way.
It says 2A
